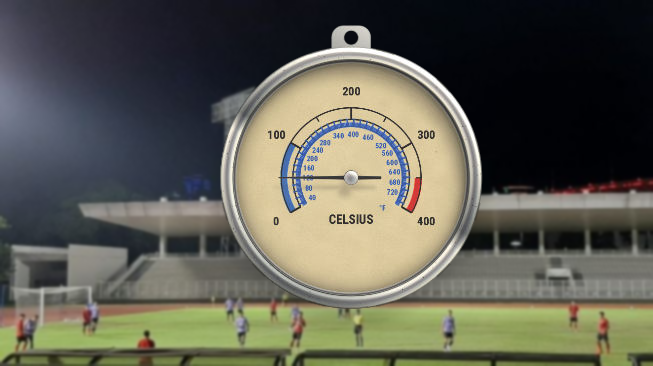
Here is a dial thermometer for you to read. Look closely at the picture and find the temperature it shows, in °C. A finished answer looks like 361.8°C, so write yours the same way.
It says 50°C
